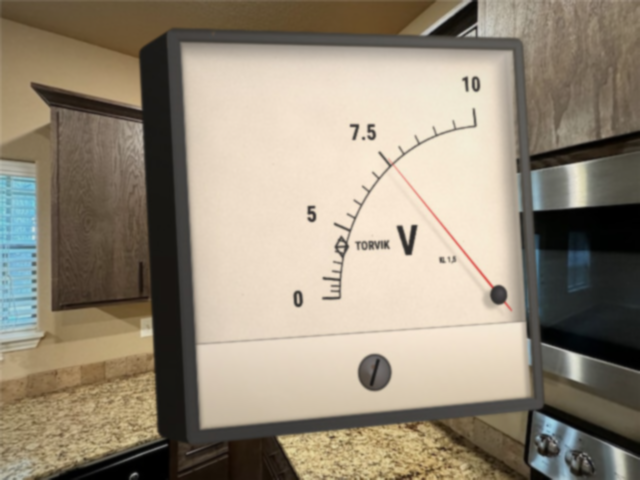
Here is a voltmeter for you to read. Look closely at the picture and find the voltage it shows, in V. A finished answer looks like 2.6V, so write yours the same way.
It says 7.5V
